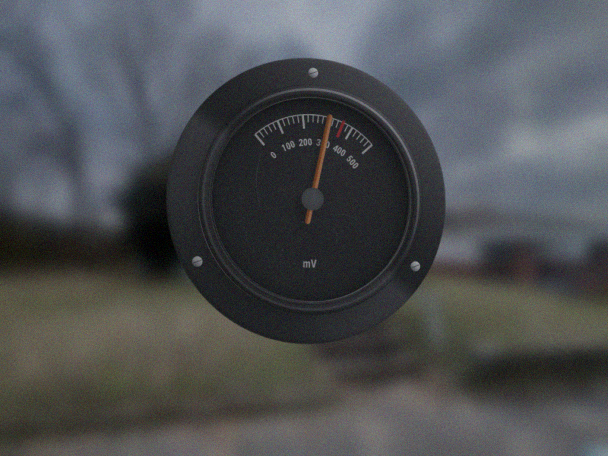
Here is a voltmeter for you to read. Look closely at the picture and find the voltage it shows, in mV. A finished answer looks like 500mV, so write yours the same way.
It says 300mV
